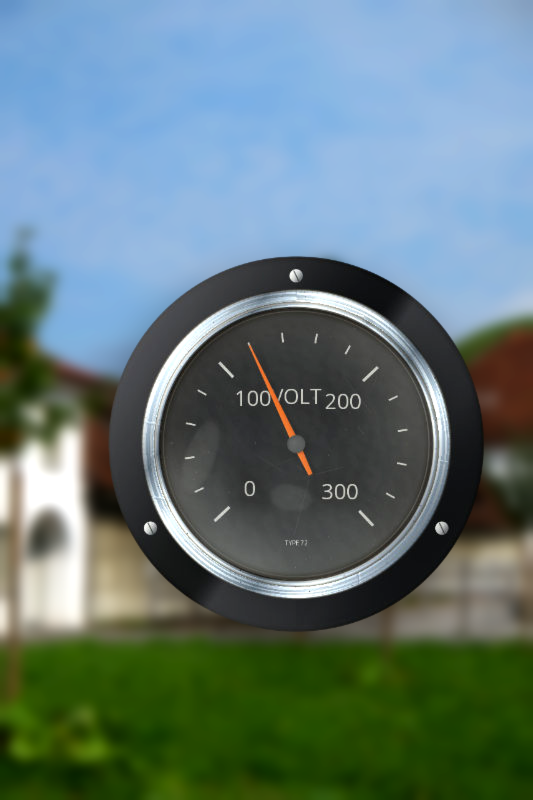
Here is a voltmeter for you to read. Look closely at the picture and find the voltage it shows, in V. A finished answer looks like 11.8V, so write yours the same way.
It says 120V
